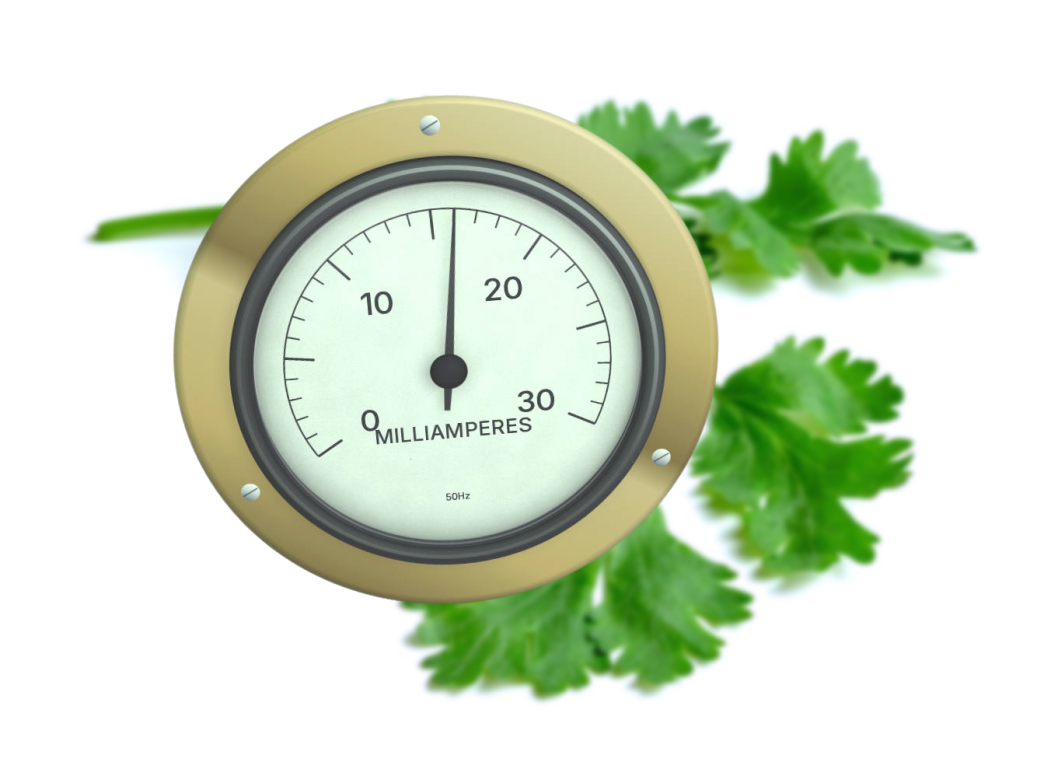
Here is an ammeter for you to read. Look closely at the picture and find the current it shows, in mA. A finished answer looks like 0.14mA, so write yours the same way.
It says 16mA
